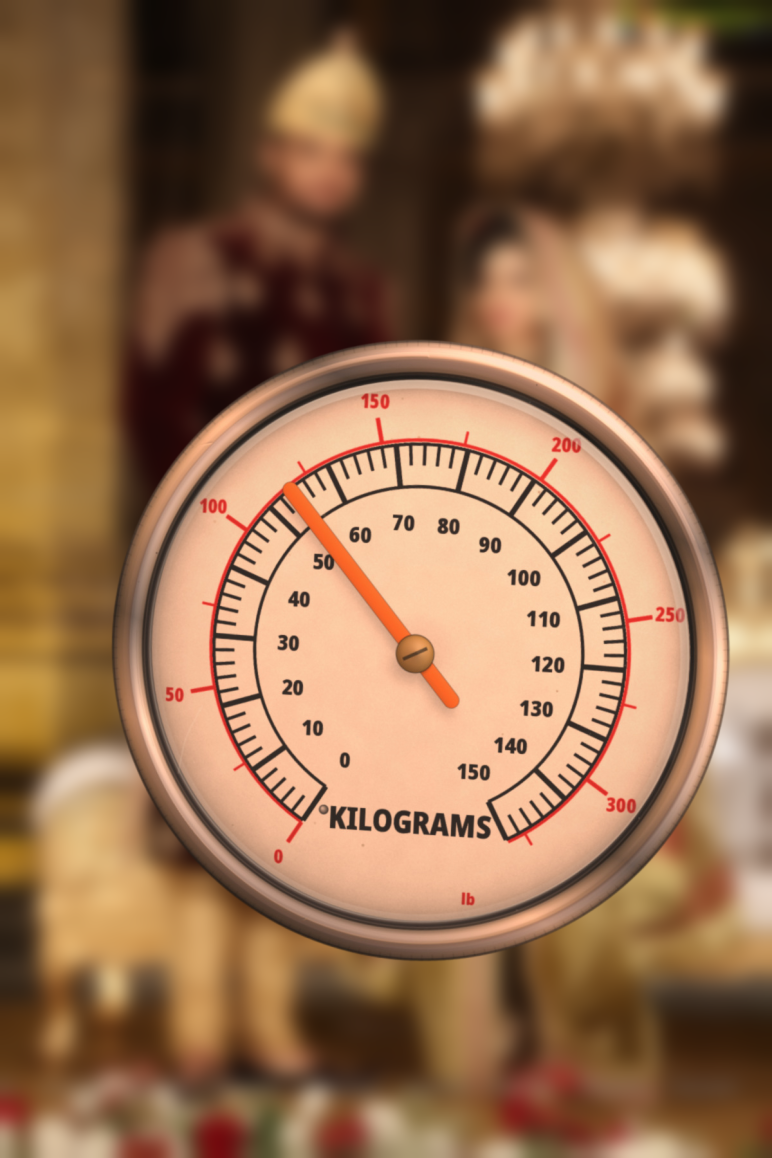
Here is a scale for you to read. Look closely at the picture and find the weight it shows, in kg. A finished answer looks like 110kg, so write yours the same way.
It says 54kg
